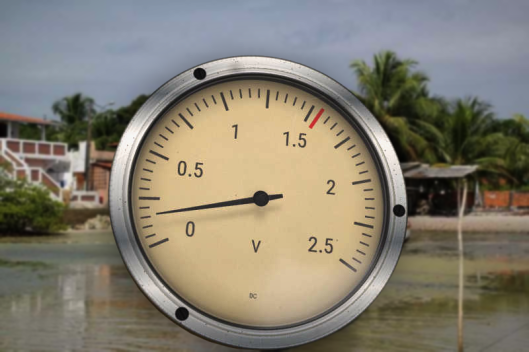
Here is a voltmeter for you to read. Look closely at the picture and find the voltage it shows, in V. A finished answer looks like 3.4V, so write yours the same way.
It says 0.15V
